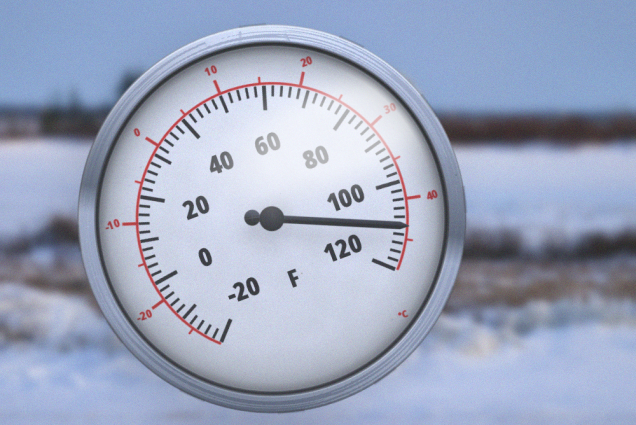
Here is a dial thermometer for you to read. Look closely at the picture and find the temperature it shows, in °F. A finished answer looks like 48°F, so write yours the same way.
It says 110°F
